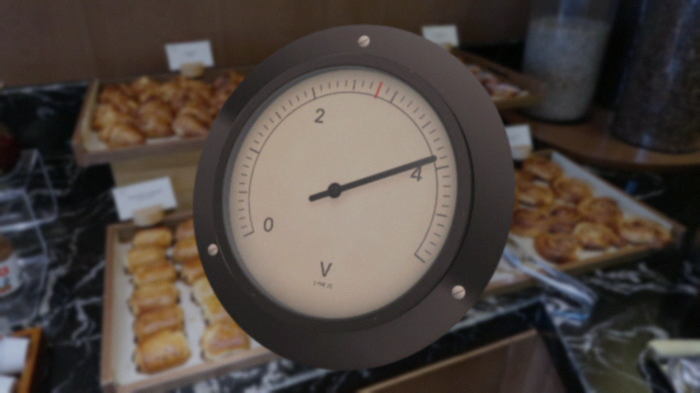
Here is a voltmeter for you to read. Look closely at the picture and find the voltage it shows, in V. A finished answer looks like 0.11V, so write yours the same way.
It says 3.9V
